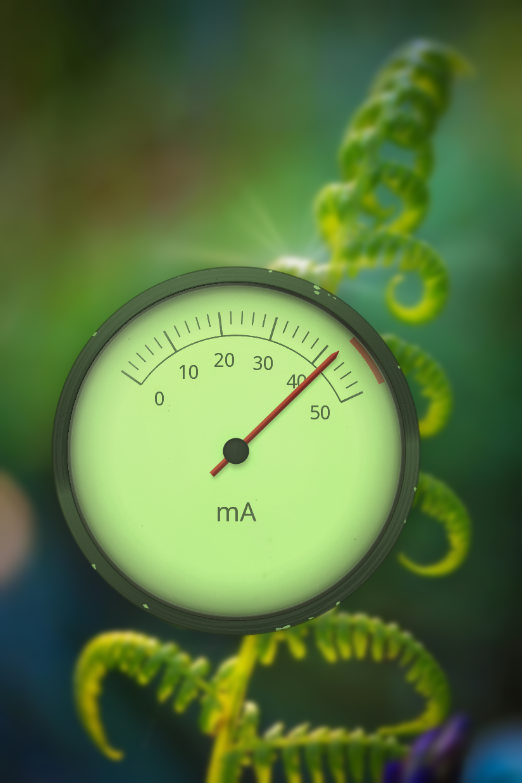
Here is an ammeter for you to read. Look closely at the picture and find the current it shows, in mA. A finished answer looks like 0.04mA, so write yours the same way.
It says 42mA
